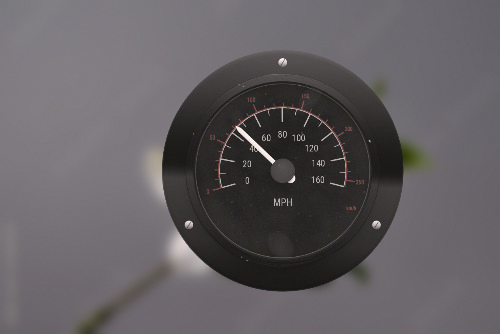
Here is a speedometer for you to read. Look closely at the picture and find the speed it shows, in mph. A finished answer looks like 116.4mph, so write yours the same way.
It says 45mph
